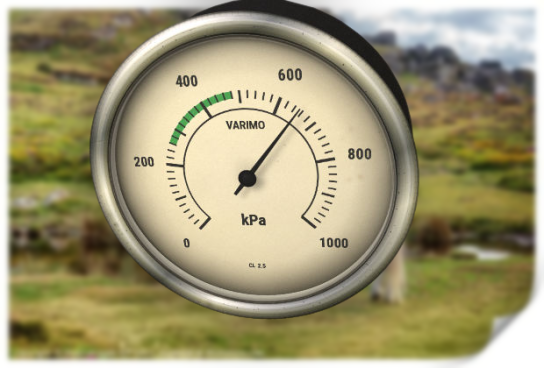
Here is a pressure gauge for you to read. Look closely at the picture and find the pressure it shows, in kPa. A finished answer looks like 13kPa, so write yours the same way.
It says 650kPa
